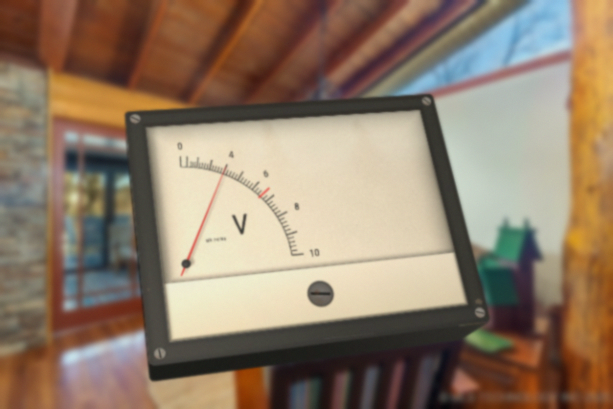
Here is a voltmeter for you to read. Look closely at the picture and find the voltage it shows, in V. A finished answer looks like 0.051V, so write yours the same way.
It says 4V
